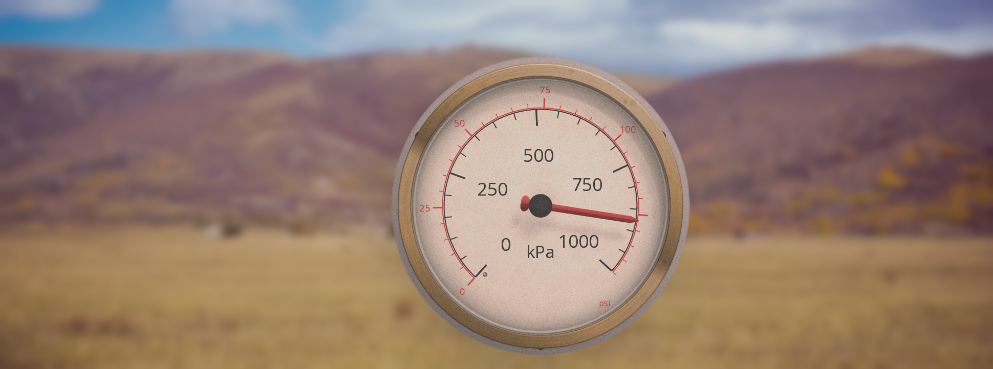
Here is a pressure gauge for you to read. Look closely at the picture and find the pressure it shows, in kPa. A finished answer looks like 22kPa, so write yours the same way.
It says 875kPa
